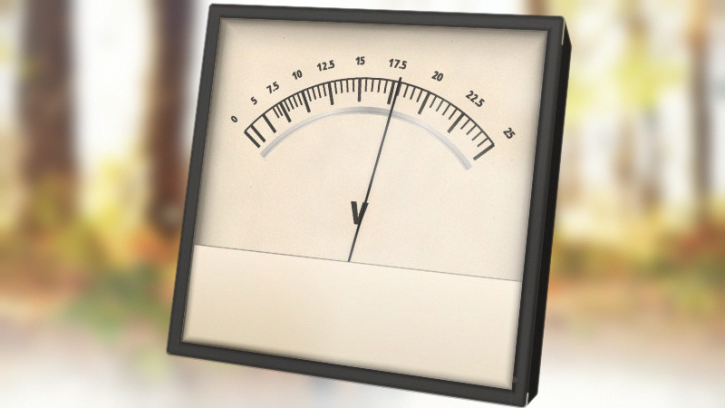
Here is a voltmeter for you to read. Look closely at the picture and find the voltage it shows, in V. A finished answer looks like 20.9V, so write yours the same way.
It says 18V
